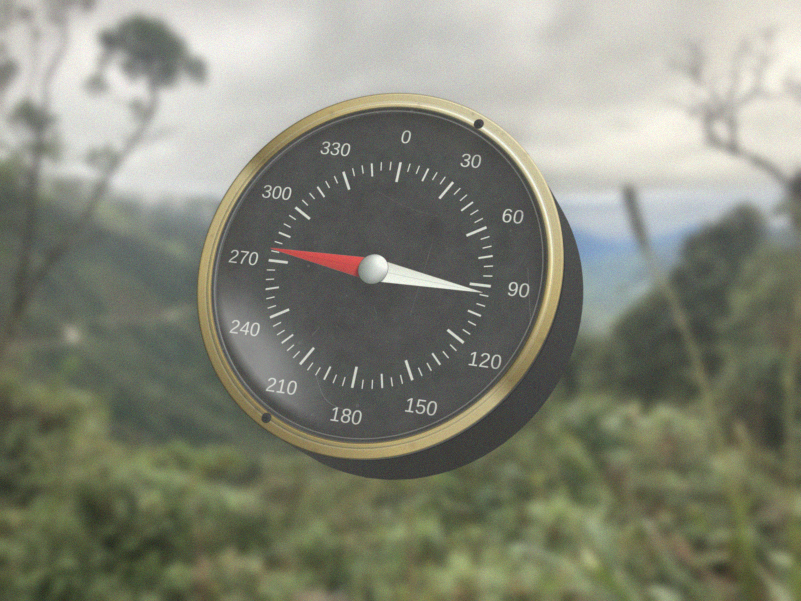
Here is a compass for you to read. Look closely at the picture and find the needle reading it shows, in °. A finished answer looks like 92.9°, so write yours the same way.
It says 275°
